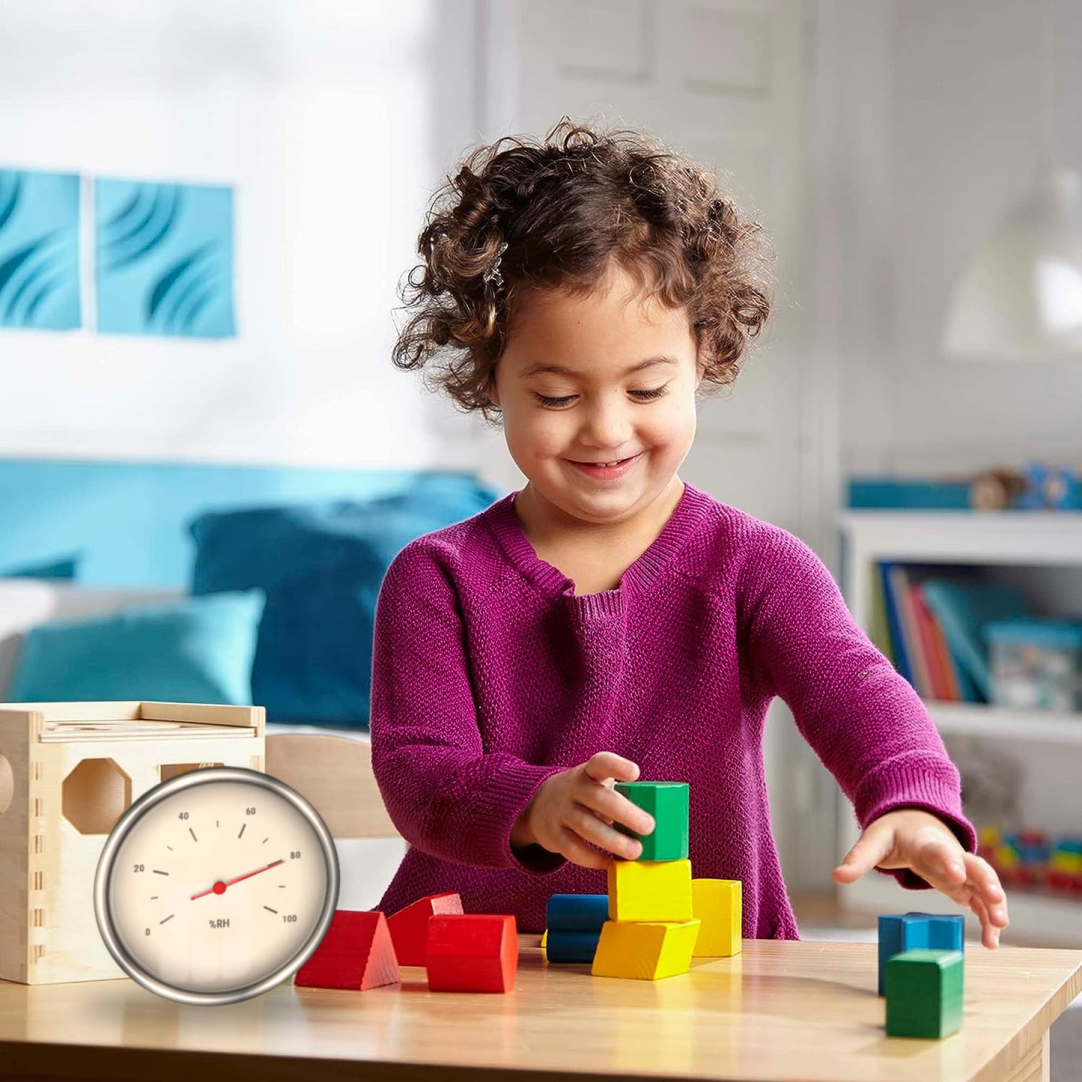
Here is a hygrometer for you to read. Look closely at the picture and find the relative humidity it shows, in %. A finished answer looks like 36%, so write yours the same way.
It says 80%
